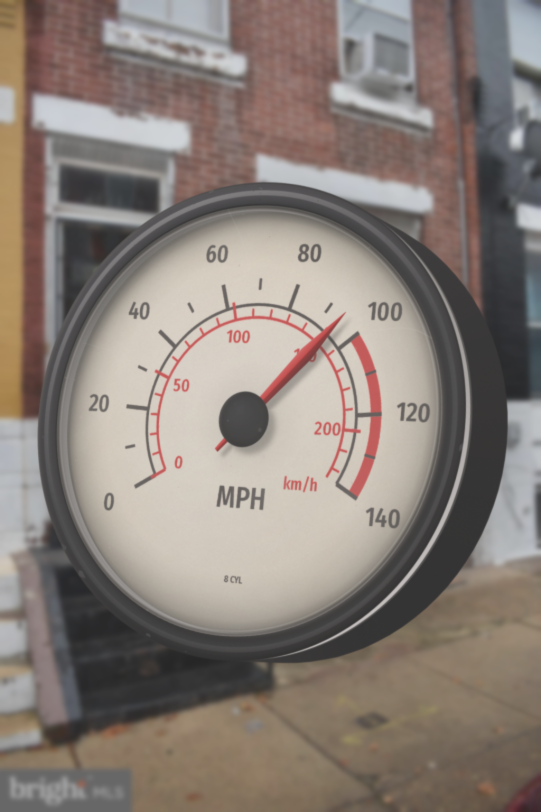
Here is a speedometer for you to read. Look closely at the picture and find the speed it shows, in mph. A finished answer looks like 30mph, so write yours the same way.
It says 95mph
